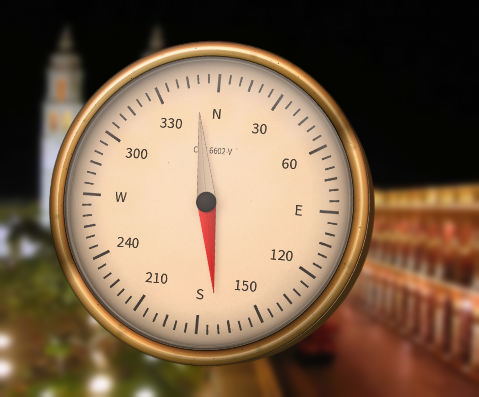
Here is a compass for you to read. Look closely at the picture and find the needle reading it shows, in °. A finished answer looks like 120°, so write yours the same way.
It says 170°
